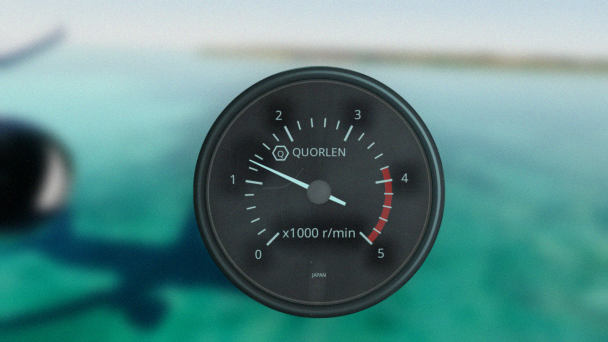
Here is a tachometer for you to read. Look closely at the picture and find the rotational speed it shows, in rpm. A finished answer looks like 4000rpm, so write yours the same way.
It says 1300rpm
